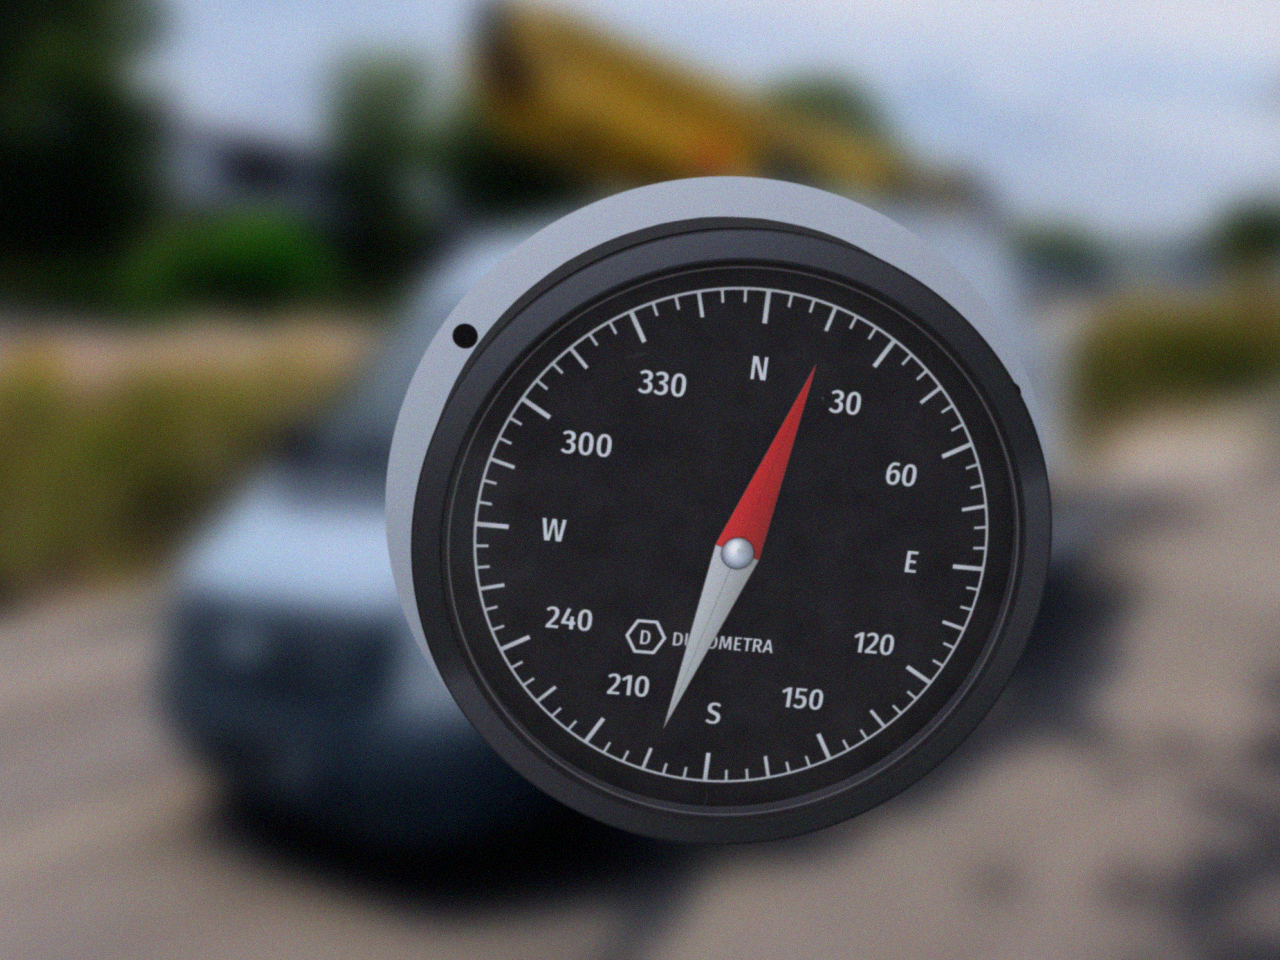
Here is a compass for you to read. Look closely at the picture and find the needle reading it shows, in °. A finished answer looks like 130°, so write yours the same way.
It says 15°
